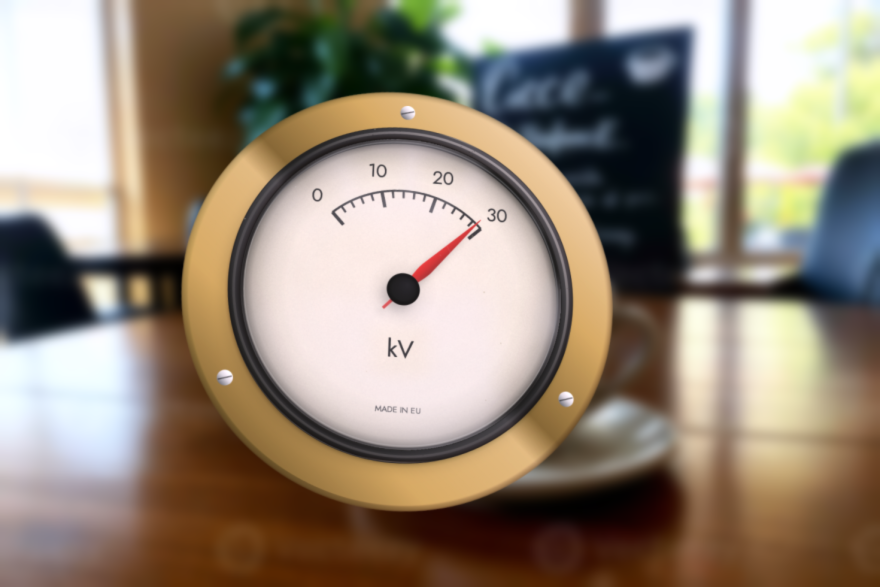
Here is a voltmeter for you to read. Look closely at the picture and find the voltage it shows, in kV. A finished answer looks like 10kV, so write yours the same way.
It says 29kV
